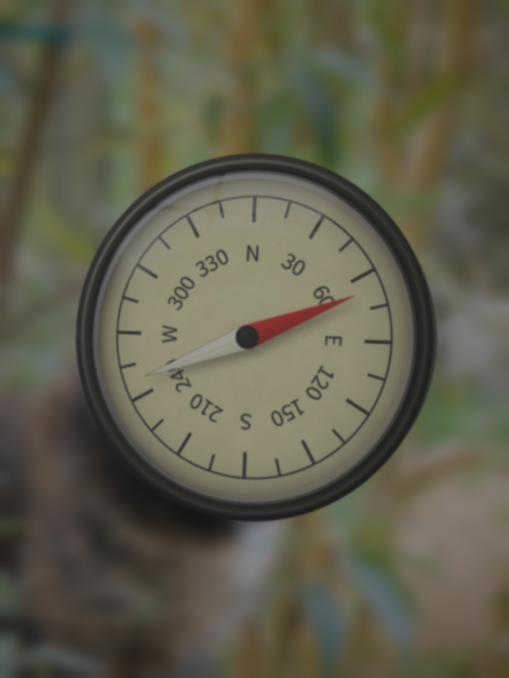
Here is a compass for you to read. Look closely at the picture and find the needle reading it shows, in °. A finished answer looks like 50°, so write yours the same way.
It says 67.5°
